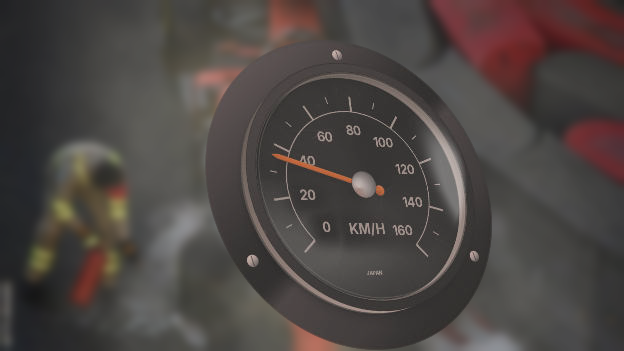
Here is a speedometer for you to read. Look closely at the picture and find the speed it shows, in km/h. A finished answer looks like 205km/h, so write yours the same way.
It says 35km/h
